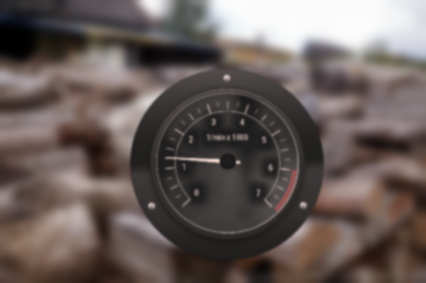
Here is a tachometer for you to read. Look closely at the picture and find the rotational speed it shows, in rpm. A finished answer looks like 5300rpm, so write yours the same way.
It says 1250rpm
